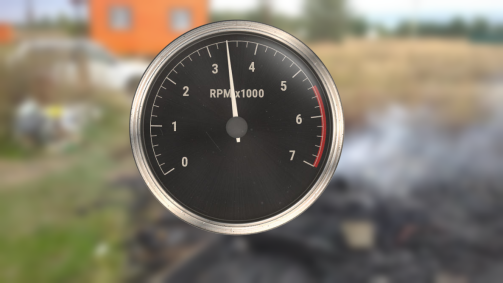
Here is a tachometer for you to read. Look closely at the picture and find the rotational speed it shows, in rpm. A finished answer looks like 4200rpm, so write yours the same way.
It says 3400rpm
